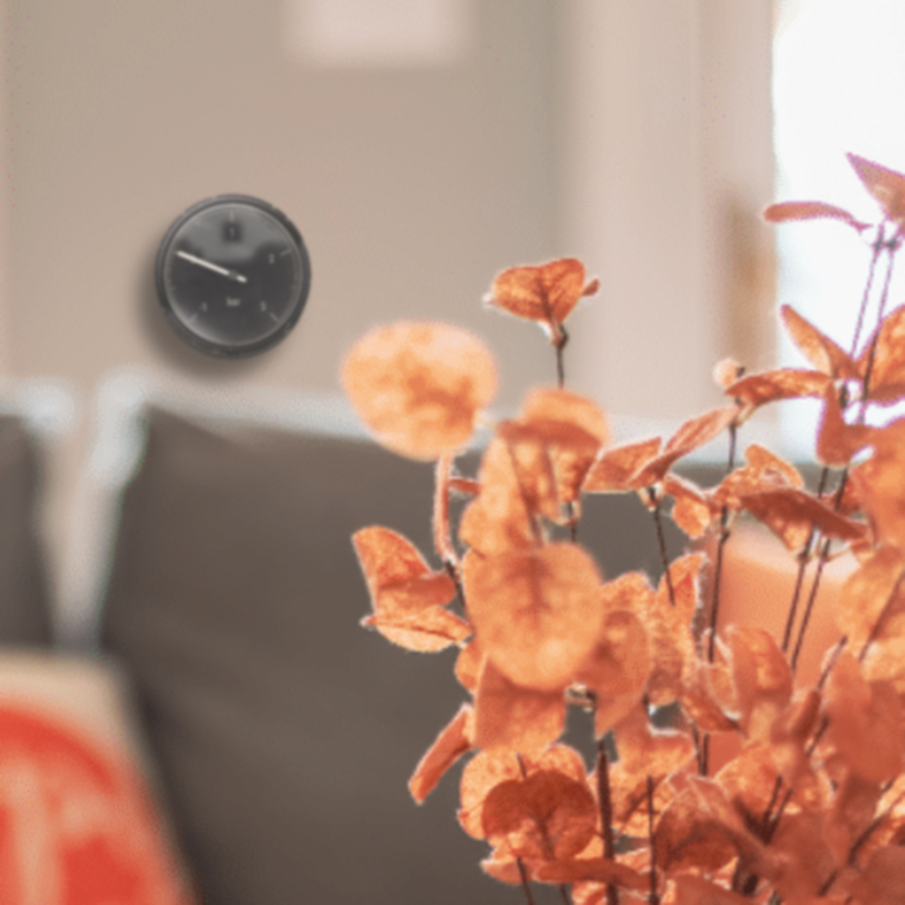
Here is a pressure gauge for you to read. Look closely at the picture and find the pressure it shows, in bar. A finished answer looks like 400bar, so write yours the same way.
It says 0bar
